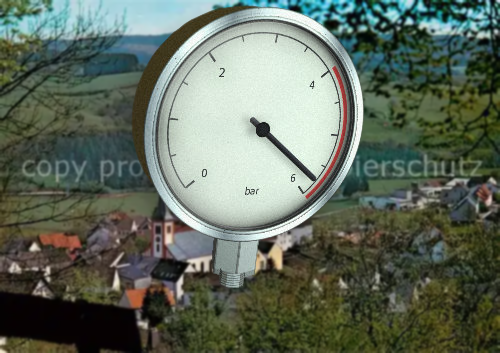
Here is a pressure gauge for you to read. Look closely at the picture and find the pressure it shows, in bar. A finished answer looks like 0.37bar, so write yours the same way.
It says 5.75bar
